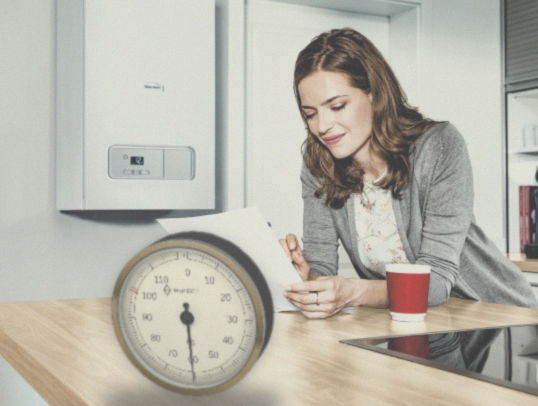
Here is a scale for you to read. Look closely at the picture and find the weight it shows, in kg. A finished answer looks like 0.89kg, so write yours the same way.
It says 60kg
